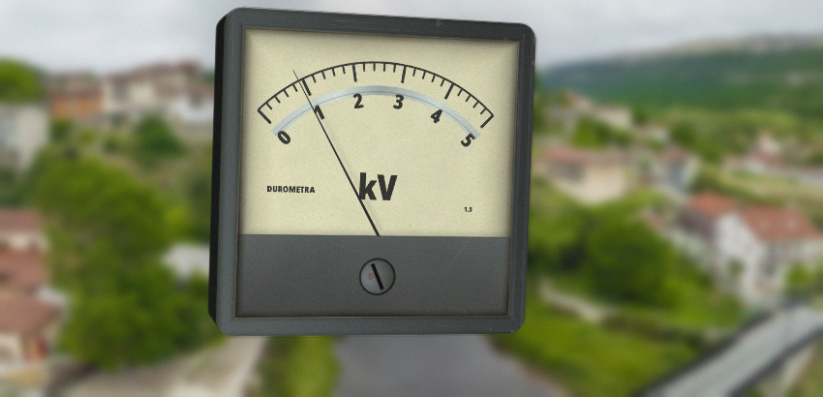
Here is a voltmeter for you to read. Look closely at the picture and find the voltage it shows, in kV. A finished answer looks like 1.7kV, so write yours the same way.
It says 0.9kV
